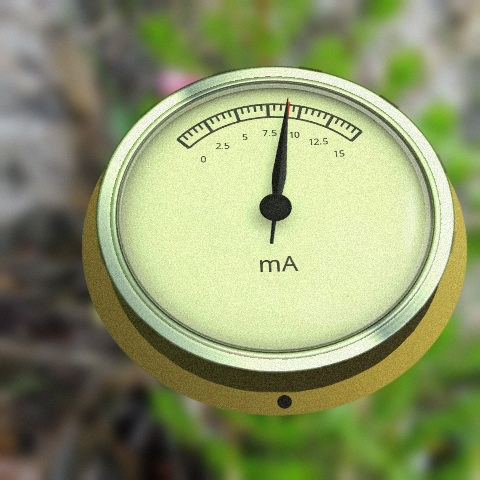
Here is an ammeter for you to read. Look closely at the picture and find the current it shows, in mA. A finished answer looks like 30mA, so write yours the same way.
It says 9mA
